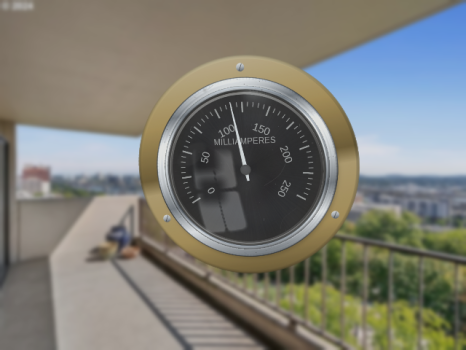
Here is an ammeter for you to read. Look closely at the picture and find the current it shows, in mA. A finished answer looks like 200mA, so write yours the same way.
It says 115mA
